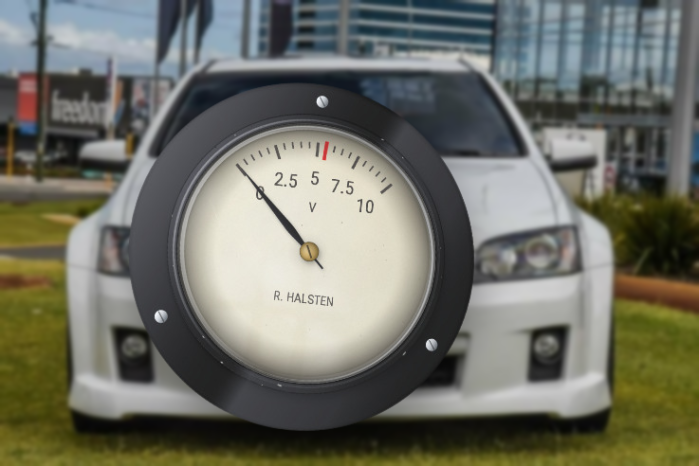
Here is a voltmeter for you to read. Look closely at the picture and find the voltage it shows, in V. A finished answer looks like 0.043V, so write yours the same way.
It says 0V
